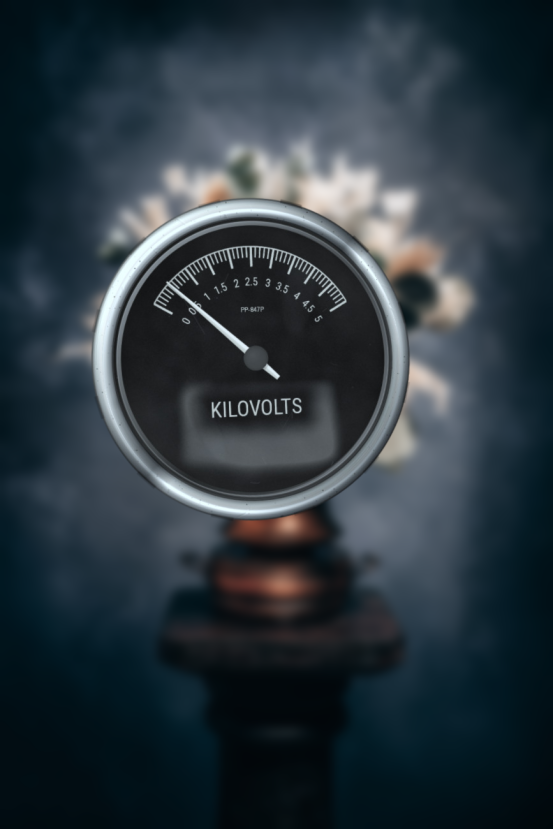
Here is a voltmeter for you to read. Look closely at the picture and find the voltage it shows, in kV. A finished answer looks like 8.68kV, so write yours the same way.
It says 0.5kV
